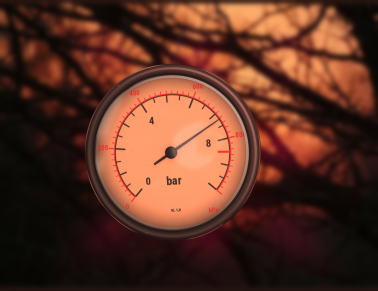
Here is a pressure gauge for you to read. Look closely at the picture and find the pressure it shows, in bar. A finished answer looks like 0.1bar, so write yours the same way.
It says 7.25bar
